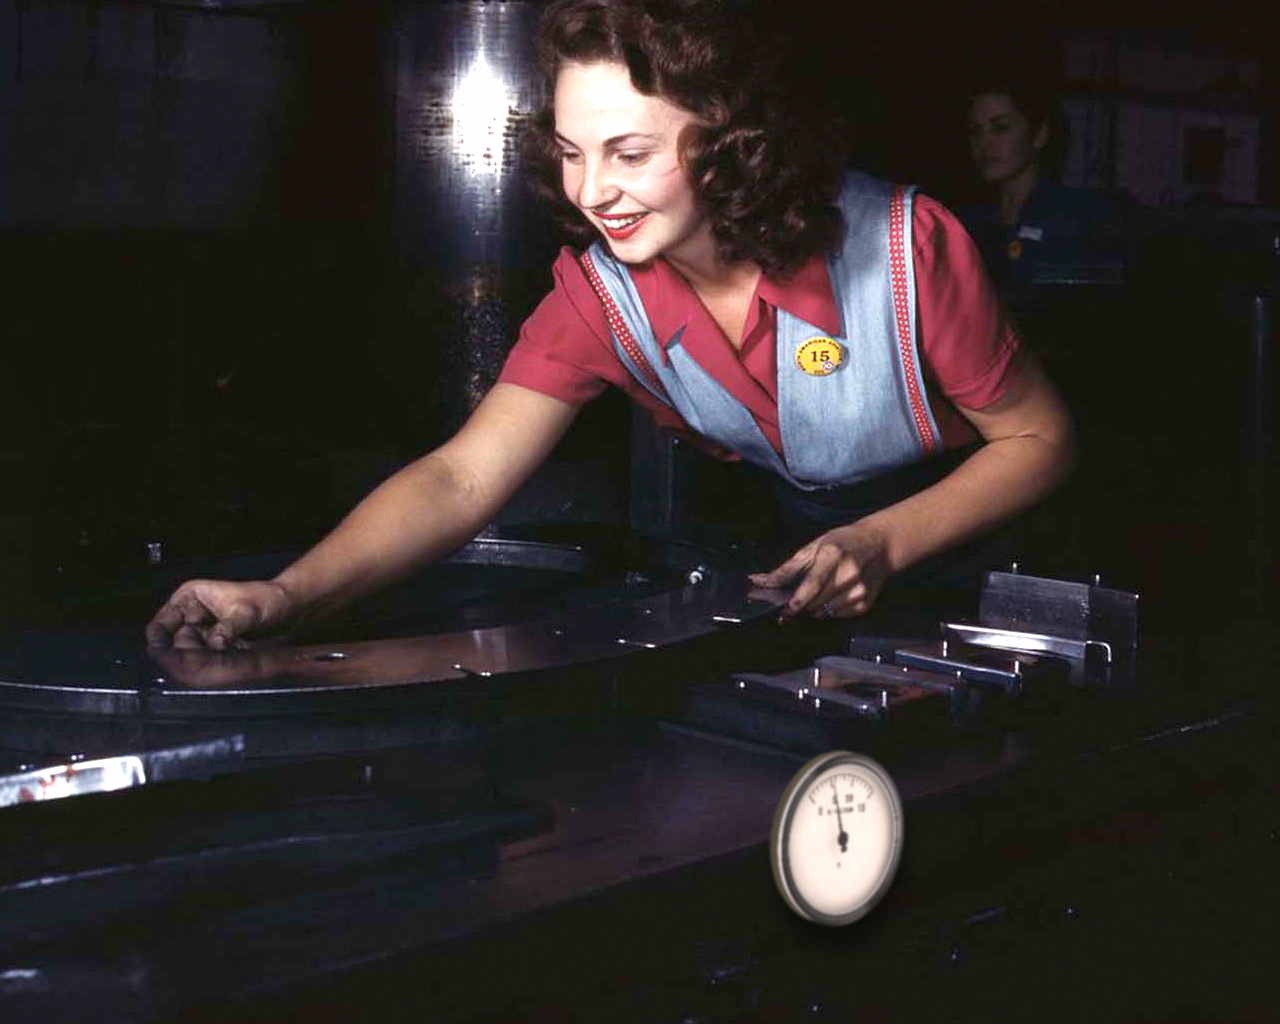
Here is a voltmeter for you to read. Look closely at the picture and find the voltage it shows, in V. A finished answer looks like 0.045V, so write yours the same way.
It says 5V
